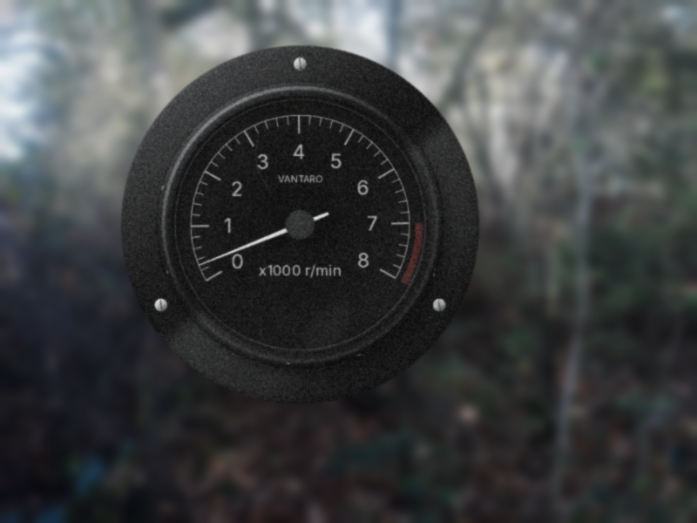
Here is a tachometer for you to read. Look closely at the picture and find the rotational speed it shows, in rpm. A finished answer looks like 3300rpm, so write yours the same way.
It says 300rpm
